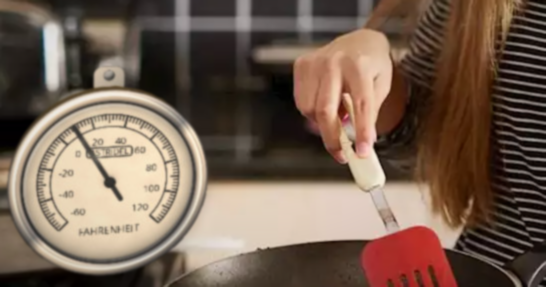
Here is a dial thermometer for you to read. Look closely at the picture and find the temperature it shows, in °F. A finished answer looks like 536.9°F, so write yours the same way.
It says 10°F
